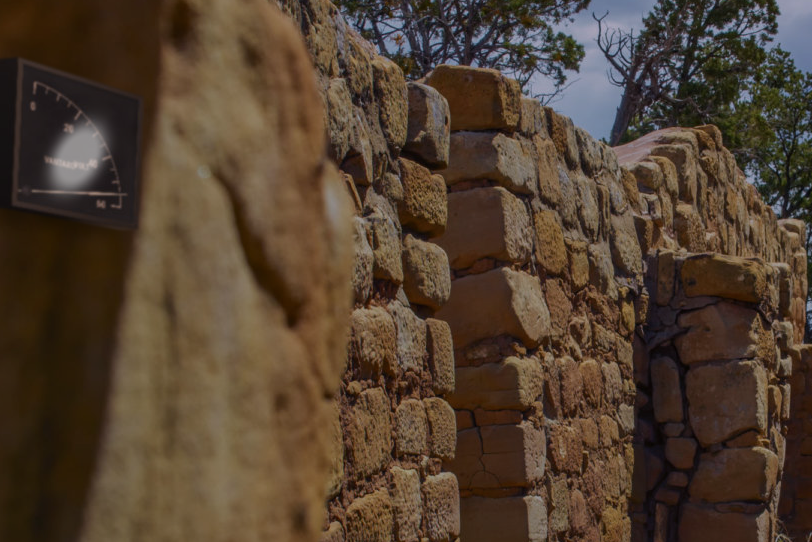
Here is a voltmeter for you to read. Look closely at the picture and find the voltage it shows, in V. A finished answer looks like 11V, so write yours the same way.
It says 55V
